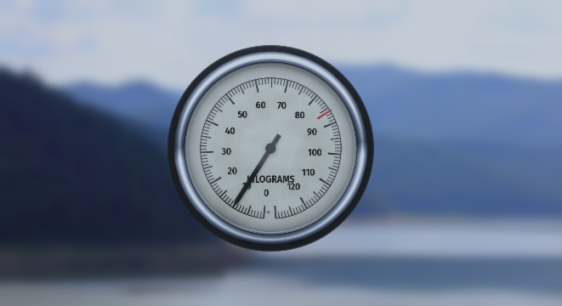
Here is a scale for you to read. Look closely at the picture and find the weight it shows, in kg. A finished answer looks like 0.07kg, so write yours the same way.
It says 10kg
